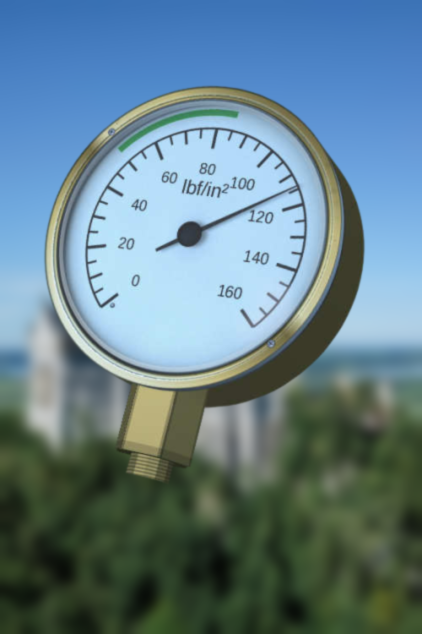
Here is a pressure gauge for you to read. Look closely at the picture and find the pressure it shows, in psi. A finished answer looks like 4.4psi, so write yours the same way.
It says 115psi
